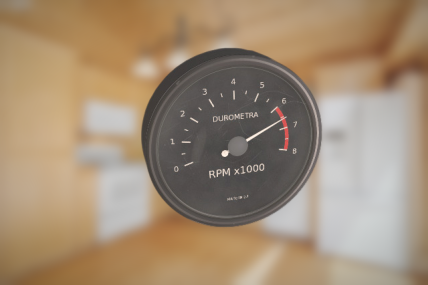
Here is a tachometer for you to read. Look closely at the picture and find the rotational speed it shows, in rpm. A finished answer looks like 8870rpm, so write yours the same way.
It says 6500rpm
